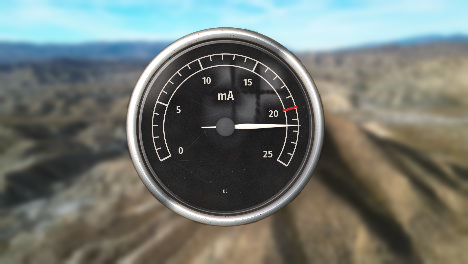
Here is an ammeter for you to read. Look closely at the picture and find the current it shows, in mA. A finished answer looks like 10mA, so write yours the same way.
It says 21.5mA
